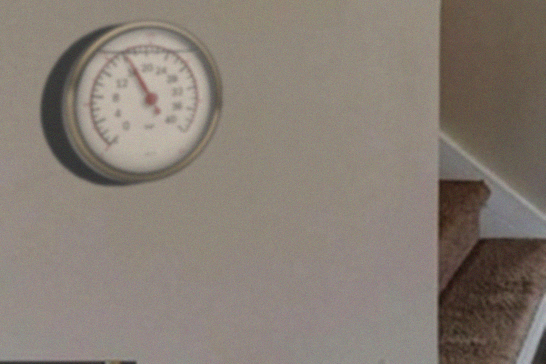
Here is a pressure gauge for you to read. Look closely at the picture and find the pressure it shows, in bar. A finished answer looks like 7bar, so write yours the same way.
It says 16bar
